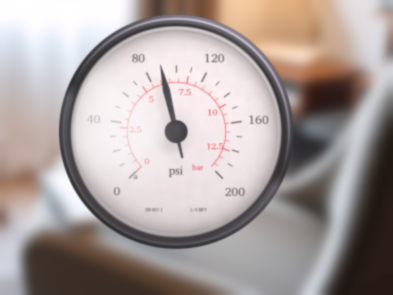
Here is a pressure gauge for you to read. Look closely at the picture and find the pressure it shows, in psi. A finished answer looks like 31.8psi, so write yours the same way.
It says 90psi
